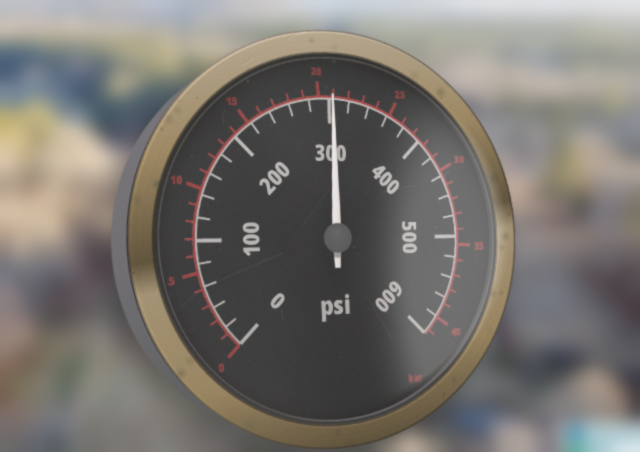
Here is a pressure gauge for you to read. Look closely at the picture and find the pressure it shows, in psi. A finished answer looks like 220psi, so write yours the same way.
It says 300psi
